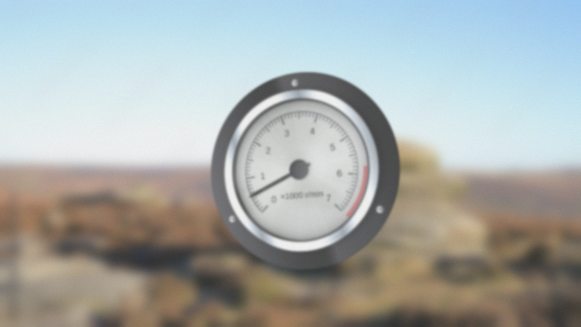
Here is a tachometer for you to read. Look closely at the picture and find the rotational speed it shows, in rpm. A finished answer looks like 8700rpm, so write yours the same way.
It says 500rpm
